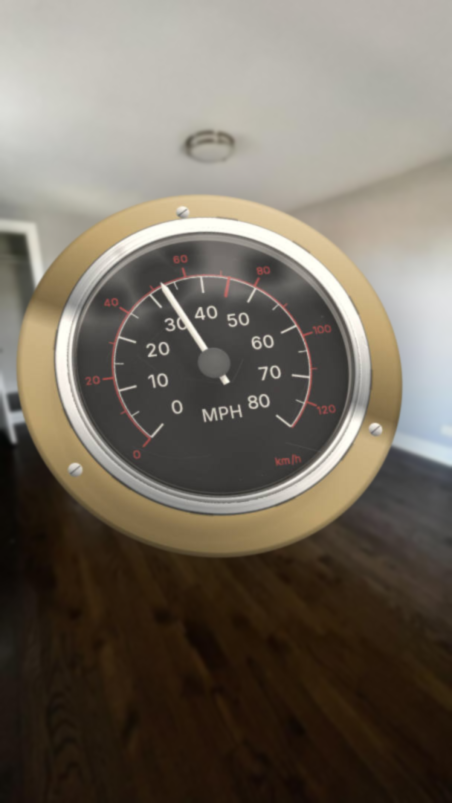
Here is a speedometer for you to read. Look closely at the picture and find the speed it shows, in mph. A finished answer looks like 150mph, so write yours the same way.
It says 32.5mph
